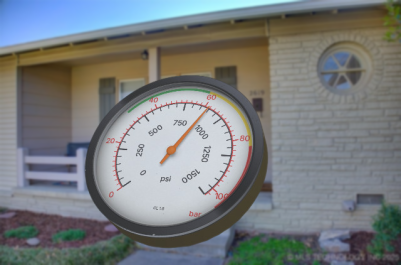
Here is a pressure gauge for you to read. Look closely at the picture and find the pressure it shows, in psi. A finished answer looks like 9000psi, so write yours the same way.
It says 900psi
